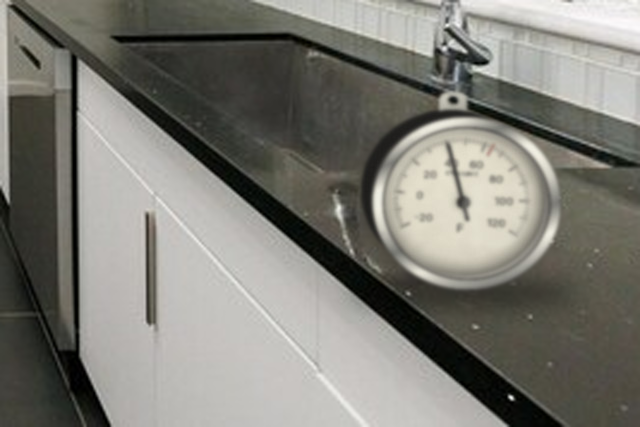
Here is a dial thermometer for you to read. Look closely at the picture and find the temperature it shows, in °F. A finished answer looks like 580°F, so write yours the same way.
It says 40°F
